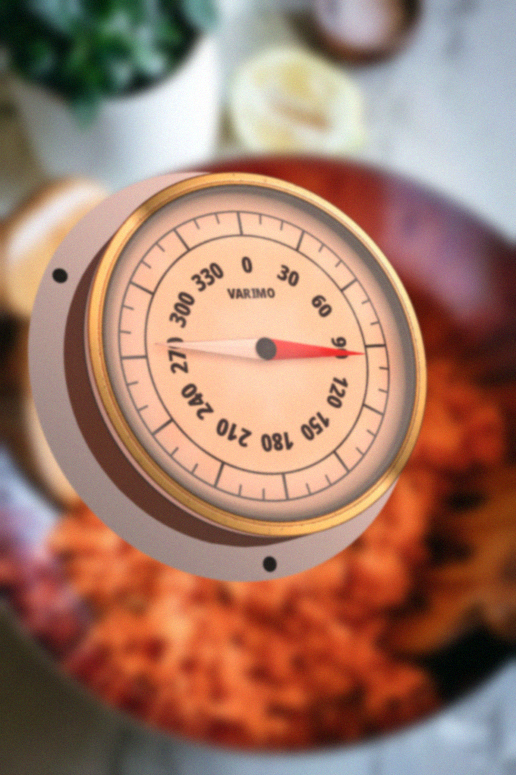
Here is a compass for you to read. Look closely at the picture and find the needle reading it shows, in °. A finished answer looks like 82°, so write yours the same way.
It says 95°
